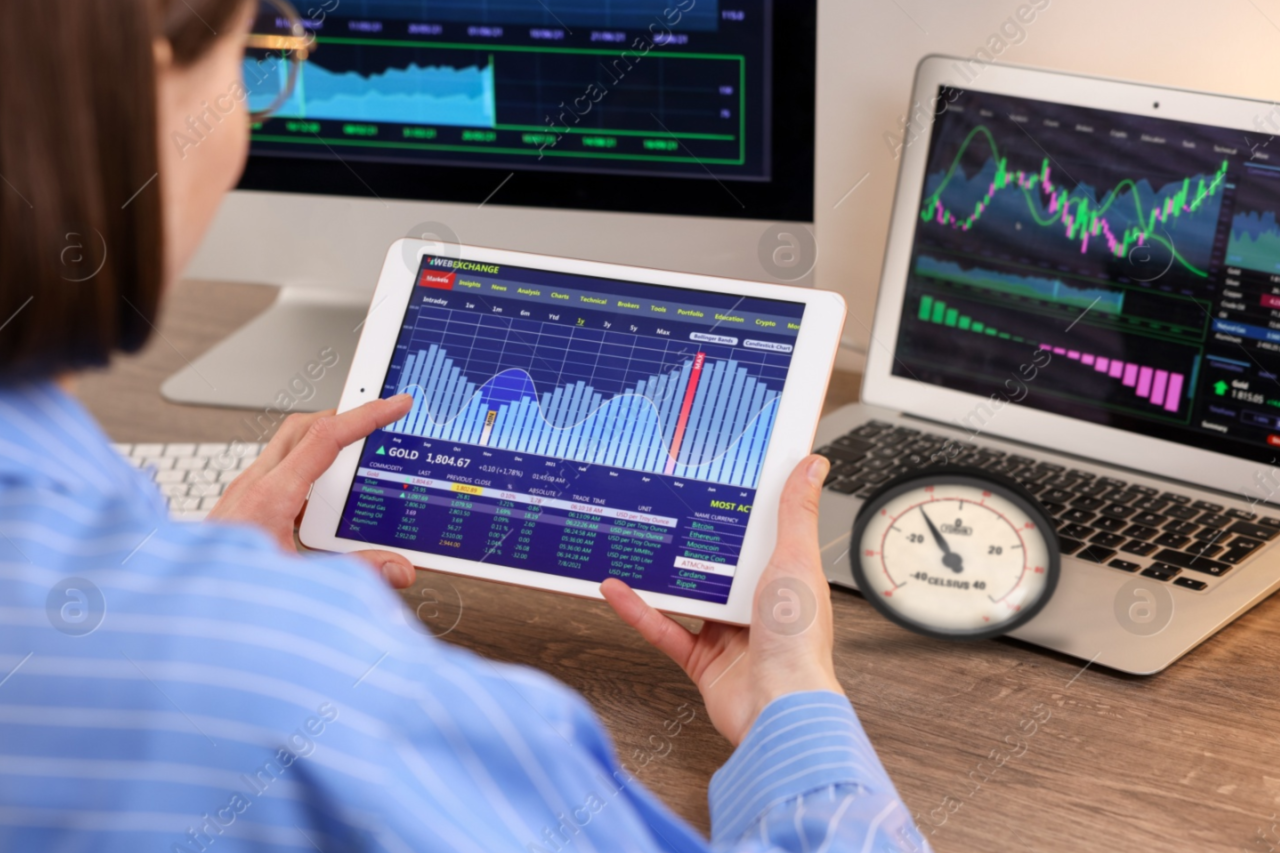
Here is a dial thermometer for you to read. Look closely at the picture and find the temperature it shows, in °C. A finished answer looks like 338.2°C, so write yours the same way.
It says -10°C
